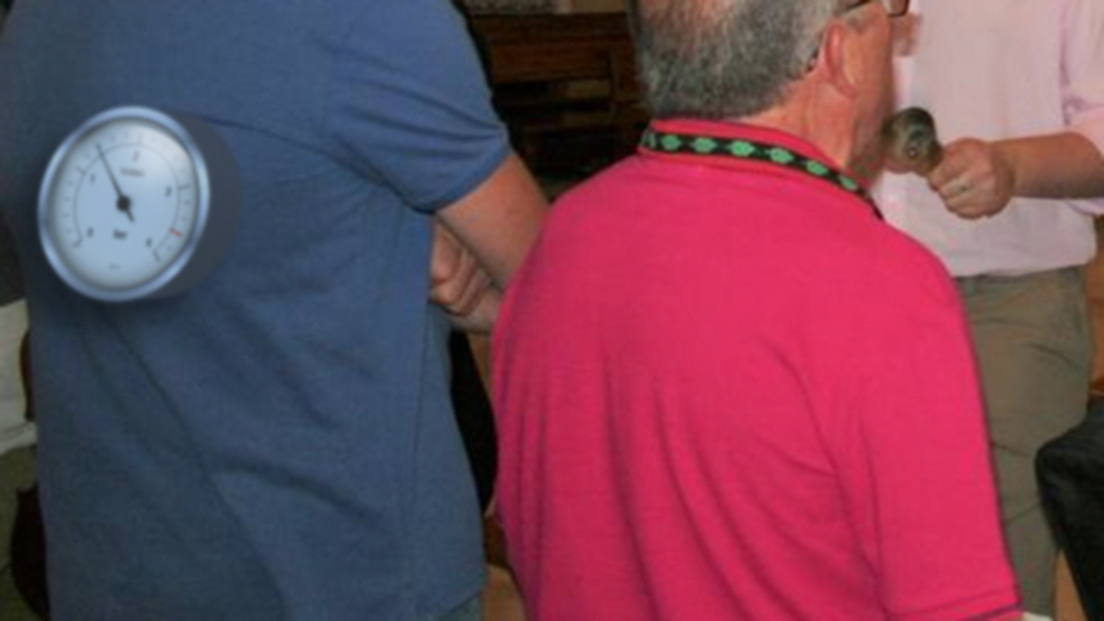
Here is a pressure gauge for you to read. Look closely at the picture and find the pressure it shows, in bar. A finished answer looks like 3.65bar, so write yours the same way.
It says 1.4bar
